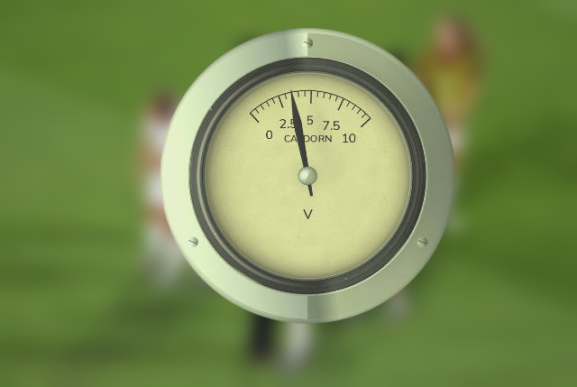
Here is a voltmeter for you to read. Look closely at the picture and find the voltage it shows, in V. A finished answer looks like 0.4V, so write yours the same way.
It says 3.5V
